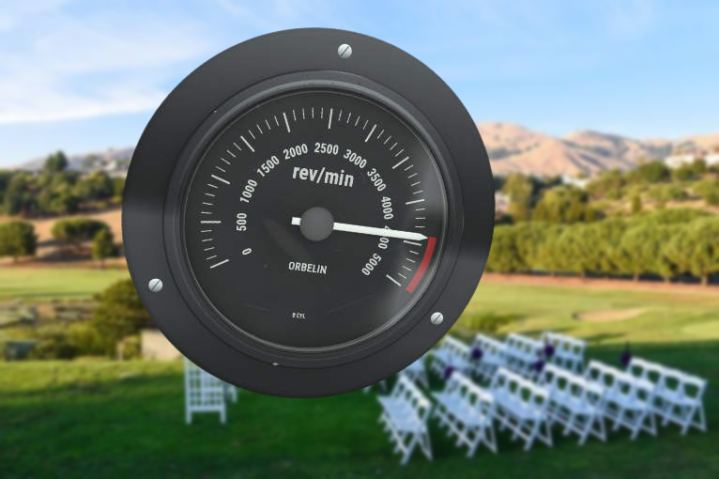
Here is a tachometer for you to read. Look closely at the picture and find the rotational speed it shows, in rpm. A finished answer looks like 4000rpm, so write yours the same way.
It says 4400rpm
